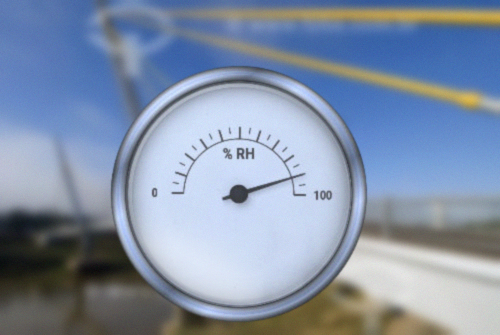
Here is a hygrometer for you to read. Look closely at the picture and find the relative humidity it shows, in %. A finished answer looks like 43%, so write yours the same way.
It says 90%
